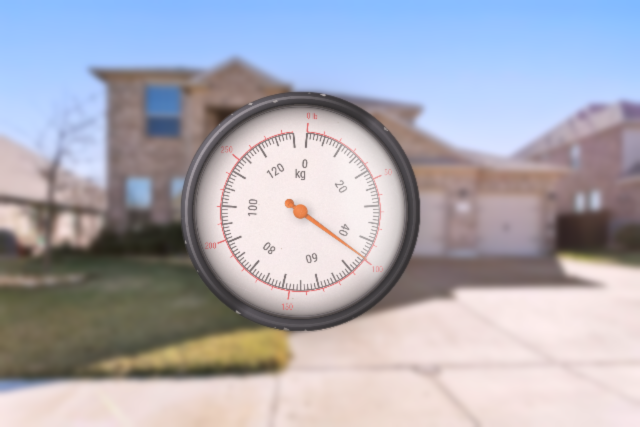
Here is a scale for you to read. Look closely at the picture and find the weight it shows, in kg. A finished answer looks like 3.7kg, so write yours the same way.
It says 45kg
